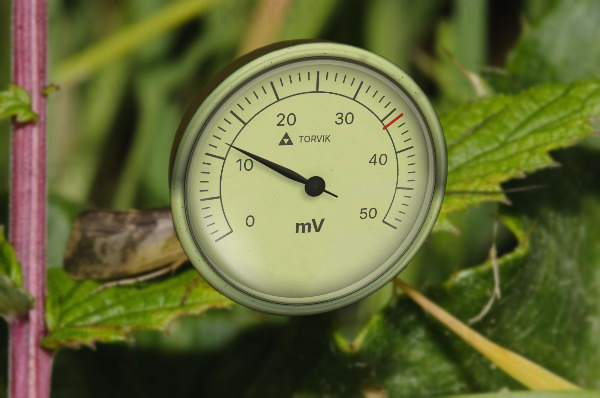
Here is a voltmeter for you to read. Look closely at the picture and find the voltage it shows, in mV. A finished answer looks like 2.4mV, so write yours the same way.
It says 12mV
